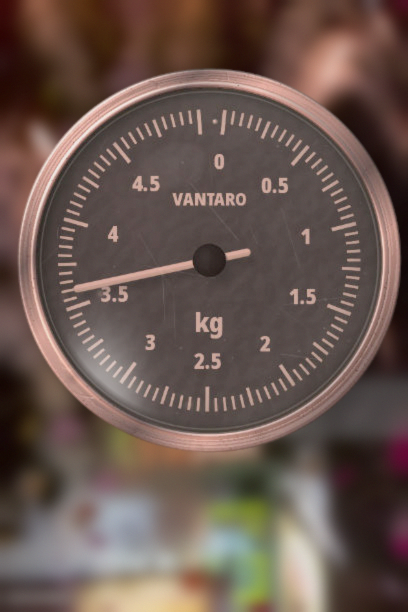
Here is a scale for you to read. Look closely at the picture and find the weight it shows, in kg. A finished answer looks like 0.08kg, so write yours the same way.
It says 3.6kg
